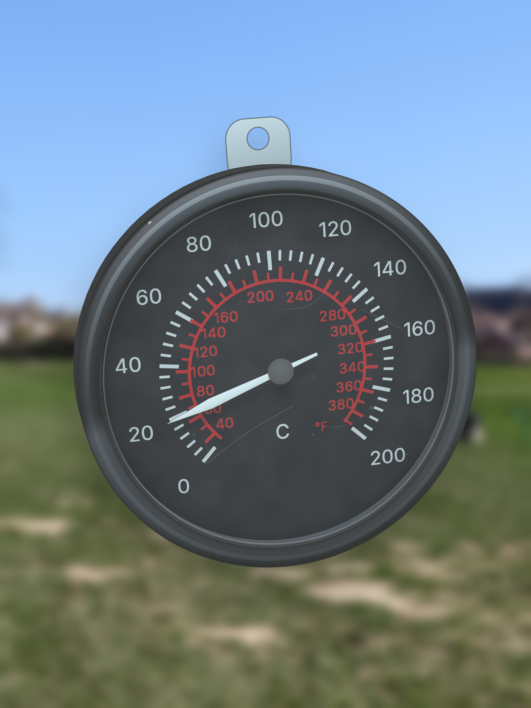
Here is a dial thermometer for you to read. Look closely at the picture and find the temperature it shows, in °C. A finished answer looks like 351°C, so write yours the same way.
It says 20°C
